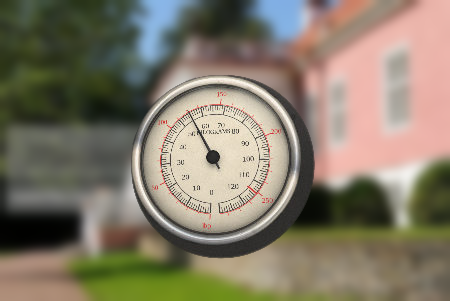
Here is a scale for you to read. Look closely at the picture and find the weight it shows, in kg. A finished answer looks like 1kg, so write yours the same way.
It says 55kg
